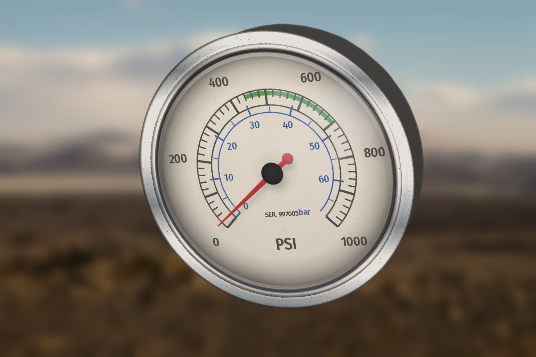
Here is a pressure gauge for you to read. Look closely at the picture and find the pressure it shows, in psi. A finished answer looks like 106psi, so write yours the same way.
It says 20psi
